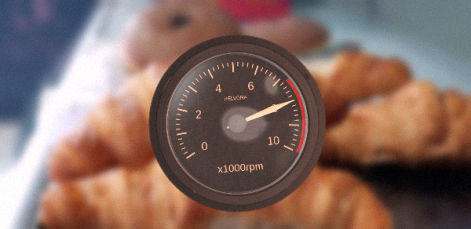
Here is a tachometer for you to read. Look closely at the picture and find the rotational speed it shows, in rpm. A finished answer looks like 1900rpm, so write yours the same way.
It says 8000rpm
